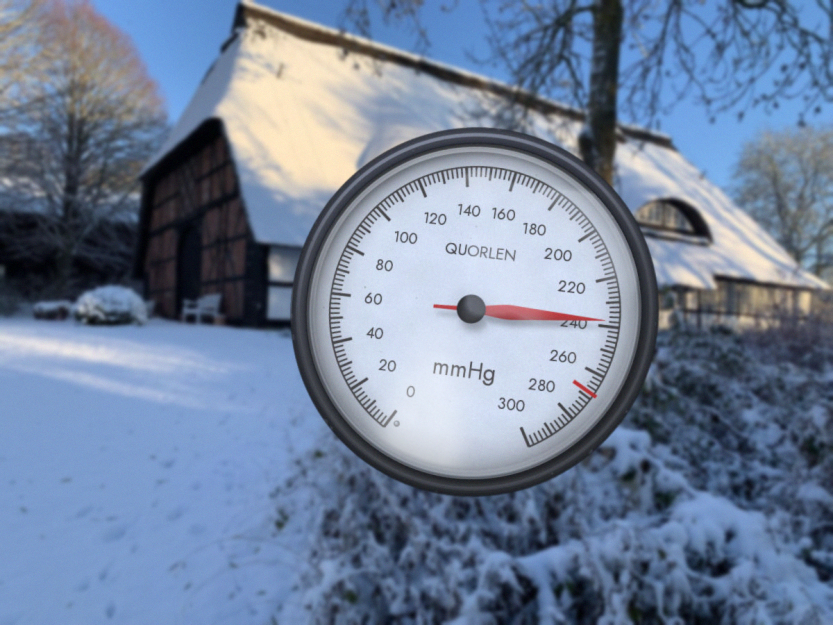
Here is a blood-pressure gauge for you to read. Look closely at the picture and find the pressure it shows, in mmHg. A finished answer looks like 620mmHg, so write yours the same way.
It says 238mmHg
